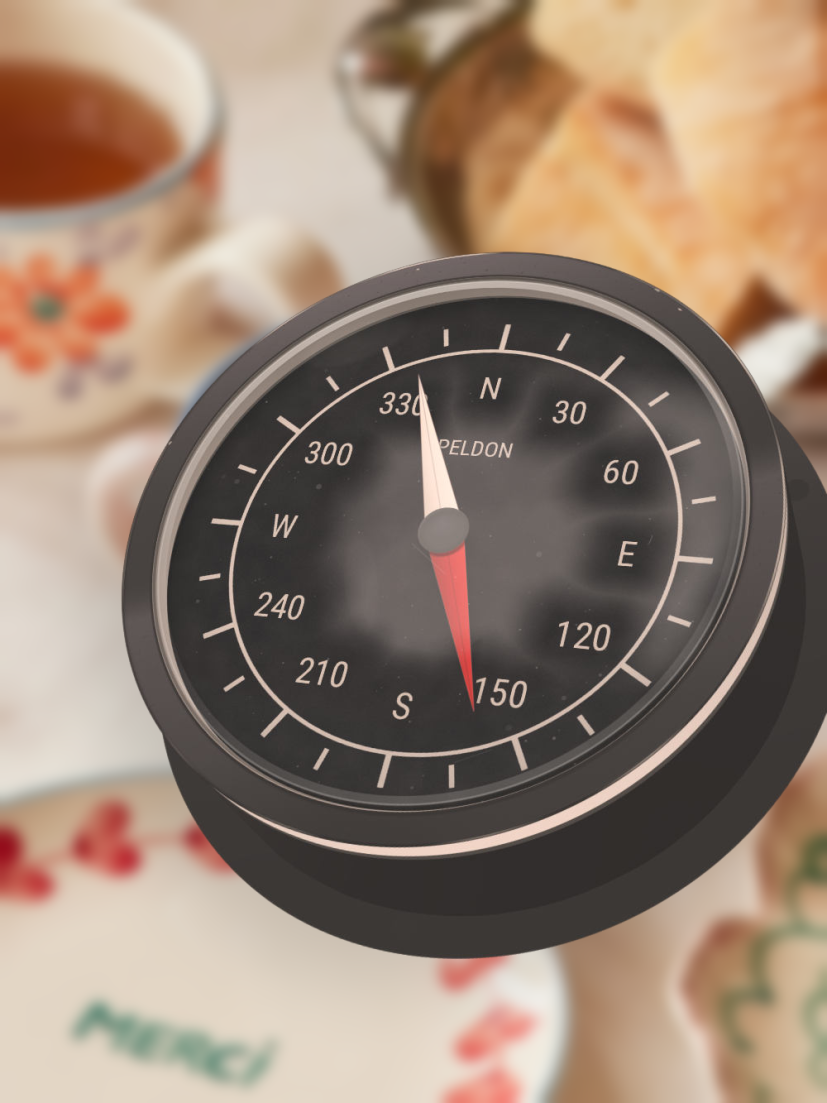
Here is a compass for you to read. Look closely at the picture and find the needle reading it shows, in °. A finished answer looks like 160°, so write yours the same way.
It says 157.5°
